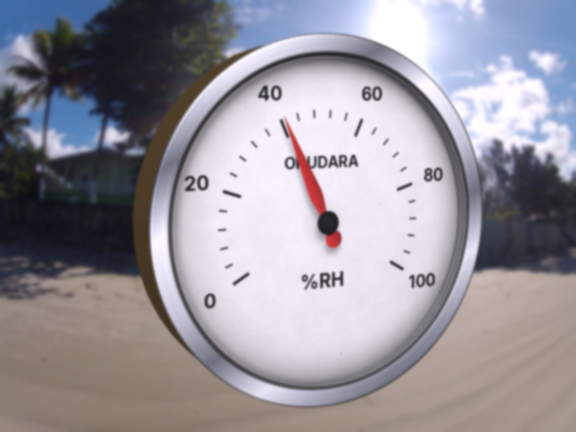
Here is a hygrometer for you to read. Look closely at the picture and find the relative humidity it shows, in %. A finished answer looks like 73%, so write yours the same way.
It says 40%
